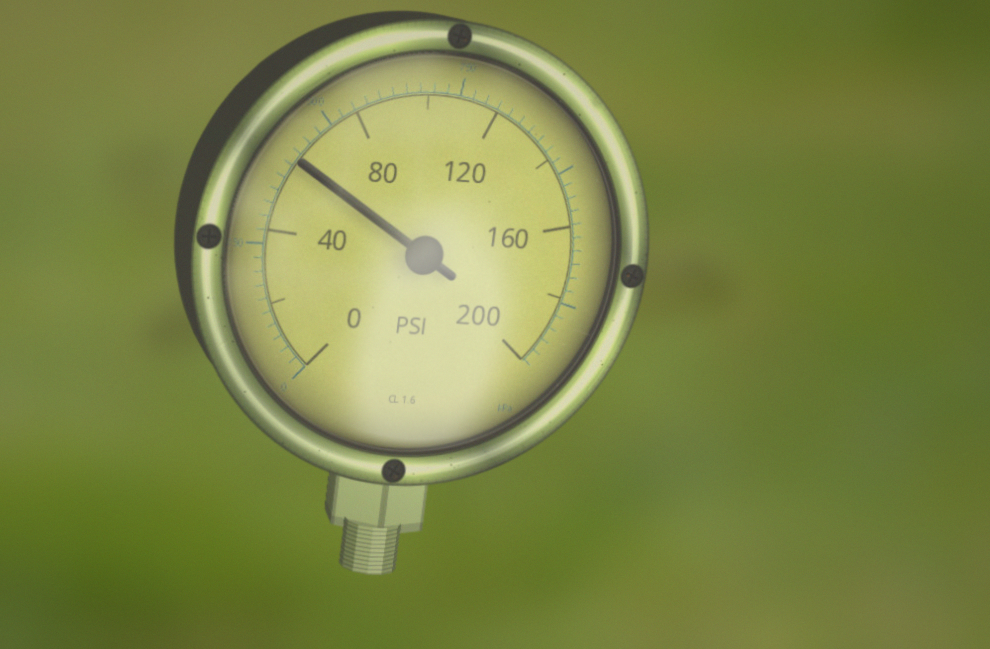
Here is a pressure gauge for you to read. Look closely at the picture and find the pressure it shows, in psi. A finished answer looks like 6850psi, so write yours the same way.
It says 60psi
